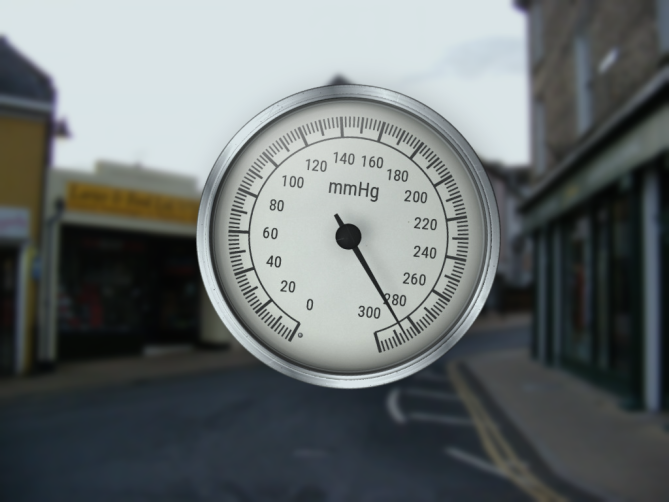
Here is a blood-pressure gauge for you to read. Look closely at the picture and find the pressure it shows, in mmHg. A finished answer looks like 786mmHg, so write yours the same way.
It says 286mmHg
